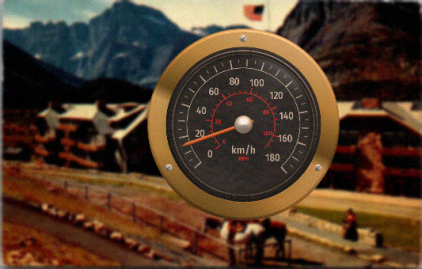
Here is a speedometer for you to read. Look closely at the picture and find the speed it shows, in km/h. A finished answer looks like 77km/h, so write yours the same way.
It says 15km/h
